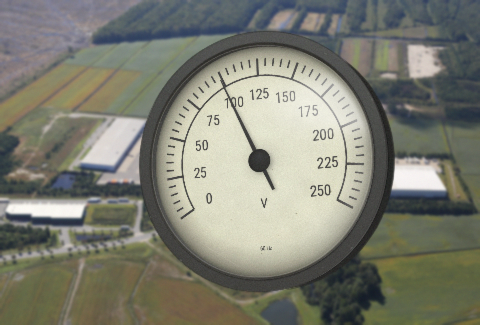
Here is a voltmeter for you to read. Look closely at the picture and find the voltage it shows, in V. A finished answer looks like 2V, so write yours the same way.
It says 100V
